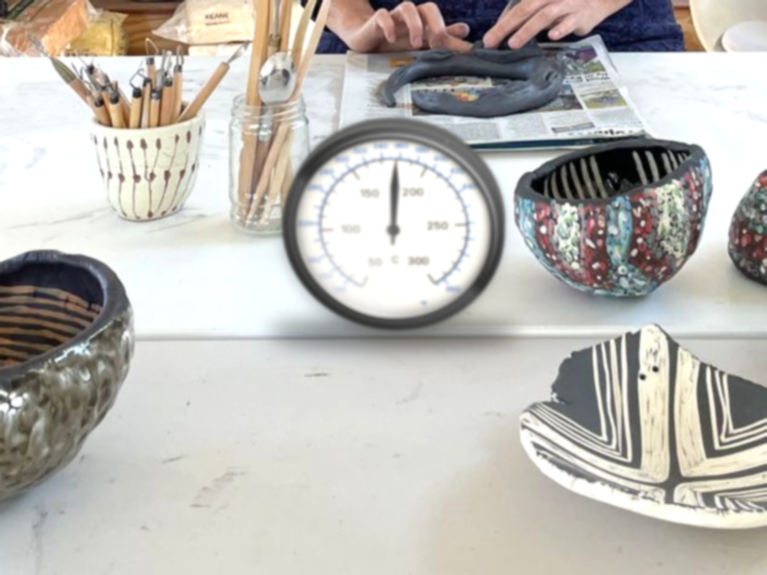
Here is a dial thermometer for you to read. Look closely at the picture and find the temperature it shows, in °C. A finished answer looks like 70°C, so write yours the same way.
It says 180°C
